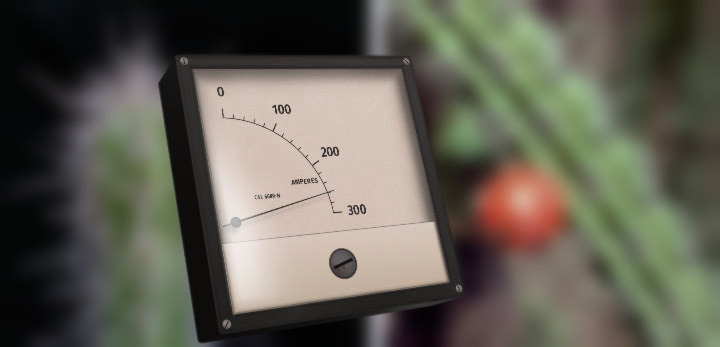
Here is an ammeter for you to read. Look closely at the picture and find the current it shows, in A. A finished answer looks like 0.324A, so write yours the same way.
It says 260A
